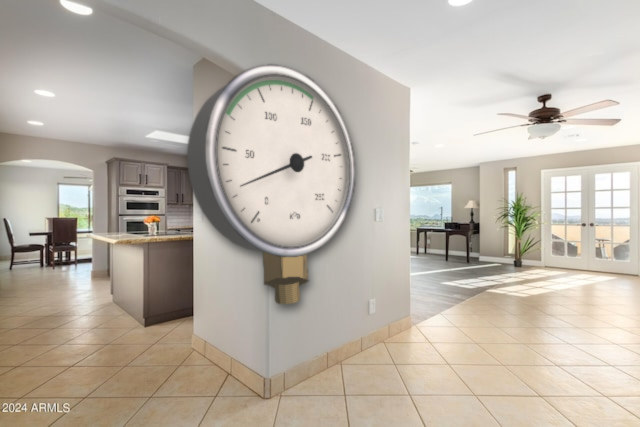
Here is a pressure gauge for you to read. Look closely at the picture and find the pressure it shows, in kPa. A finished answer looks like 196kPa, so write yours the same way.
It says 25kPa
